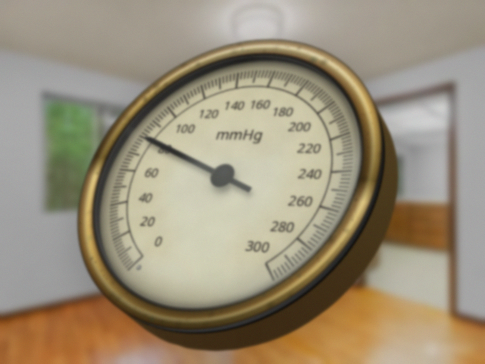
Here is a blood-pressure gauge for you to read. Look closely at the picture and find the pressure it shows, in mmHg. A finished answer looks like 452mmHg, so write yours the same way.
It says 80mmHg
